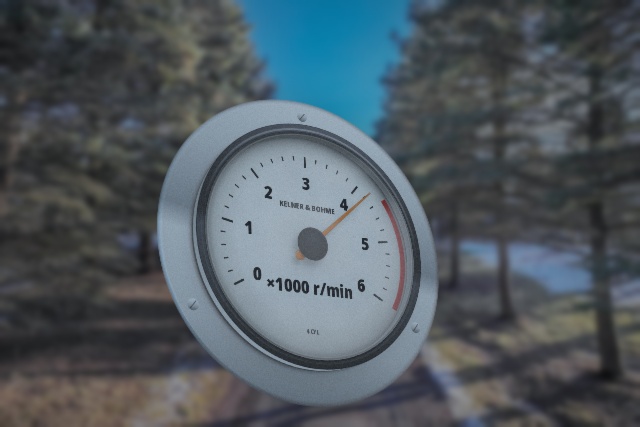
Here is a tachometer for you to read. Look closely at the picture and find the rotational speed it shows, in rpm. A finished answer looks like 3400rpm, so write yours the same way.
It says 4200rpm
